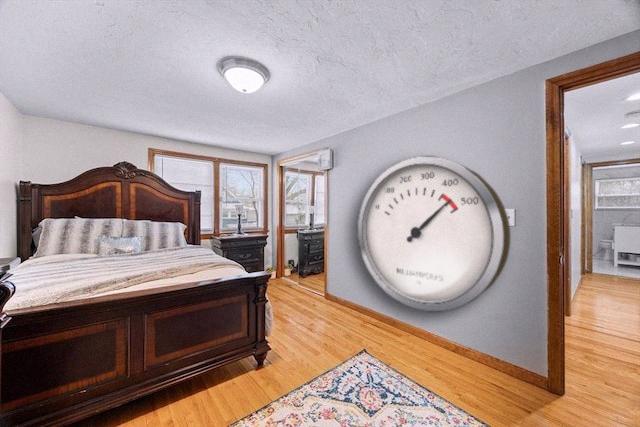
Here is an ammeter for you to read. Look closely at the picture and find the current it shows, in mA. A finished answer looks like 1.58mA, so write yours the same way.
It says 450mA
